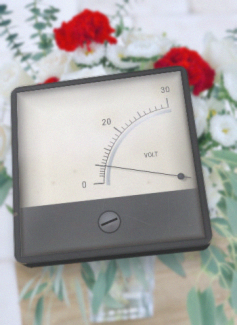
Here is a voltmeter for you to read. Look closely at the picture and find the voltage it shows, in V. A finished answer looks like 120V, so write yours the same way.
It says 10V
